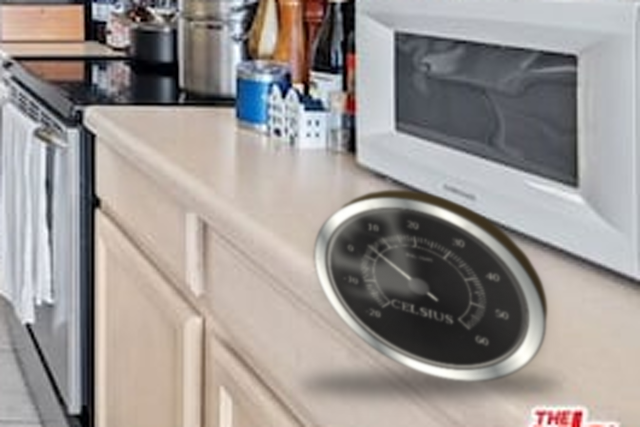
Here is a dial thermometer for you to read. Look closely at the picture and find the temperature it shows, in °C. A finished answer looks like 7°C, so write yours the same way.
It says 5°C
